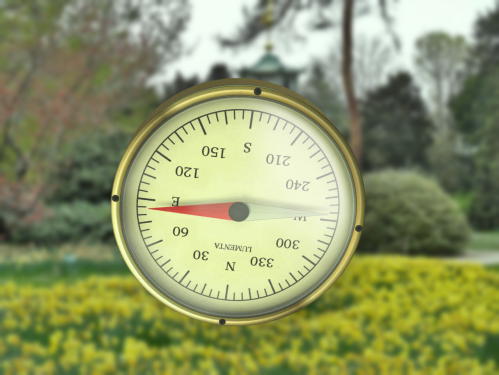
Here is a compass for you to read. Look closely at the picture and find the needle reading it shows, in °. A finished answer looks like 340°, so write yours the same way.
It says 85°
